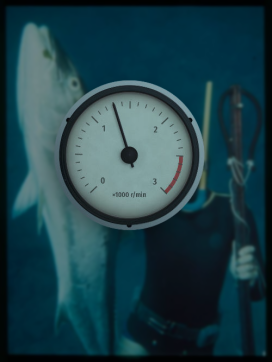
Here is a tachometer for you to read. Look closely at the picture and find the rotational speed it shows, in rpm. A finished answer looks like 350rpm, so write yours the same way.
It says 1300rpm
